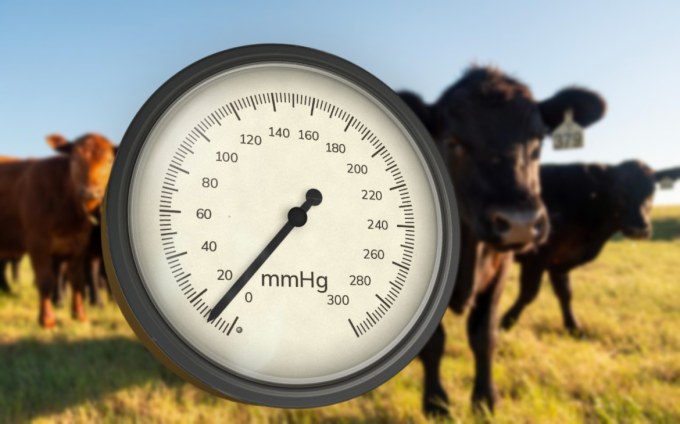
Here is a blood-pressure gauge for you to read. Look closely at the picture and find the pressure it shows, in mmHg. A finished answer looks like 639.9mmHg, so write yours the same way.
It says 10mmHg
